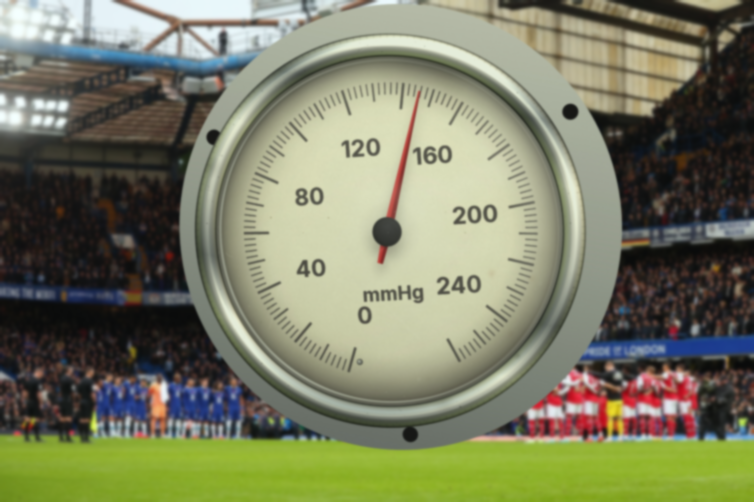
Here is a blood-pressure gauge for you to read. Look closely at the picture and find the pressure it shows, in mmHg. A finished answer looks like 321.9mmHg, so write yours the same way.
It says 146mmHg
